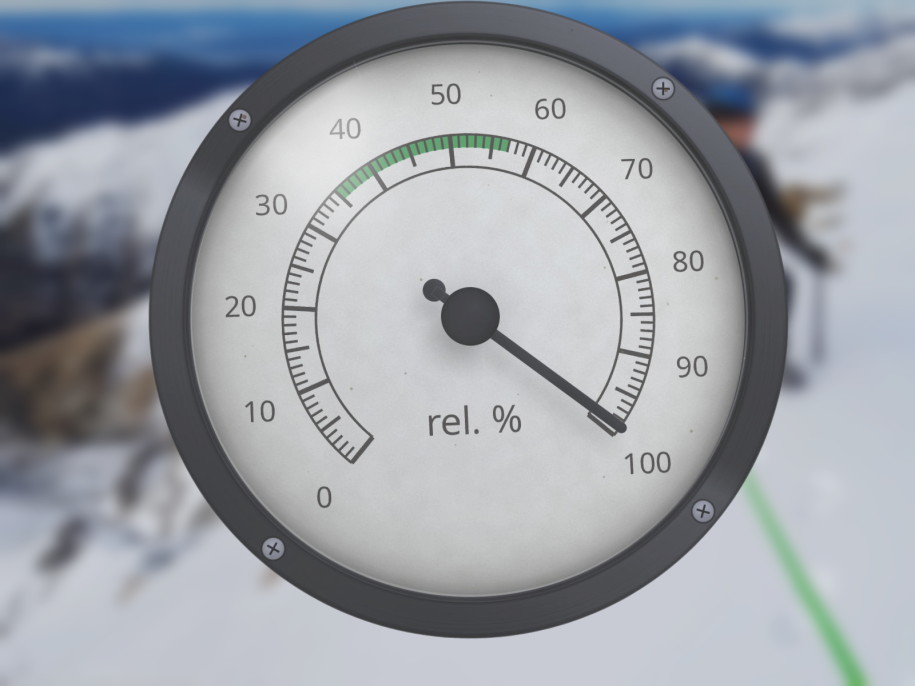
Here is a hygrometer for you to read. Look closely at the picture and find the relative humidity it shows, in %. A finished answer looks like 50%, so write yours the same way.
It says 99%
